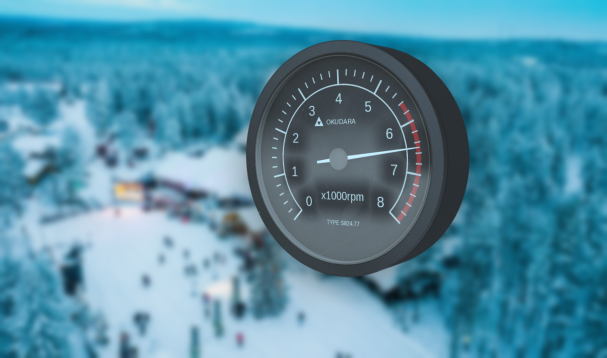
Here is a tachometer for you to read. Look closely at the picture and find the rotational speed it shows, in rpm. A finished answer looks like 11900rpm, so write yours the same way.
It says 6500rpm
